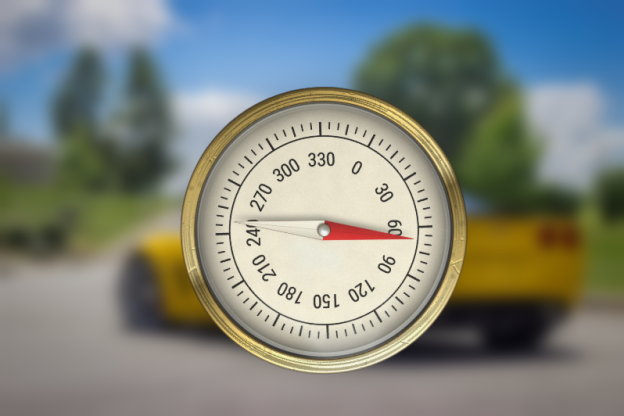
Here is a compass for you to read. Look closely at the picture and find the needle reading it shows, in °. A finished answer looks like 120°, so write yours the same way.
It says 67.5°
